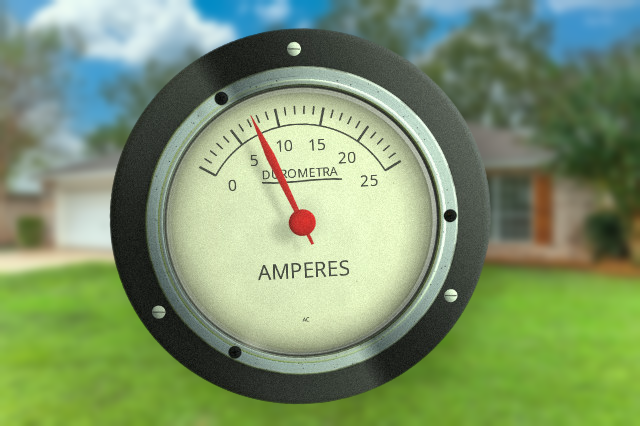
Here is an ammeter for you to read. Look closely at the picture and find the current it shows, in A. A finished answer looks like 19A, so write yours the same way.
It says 7.5A
